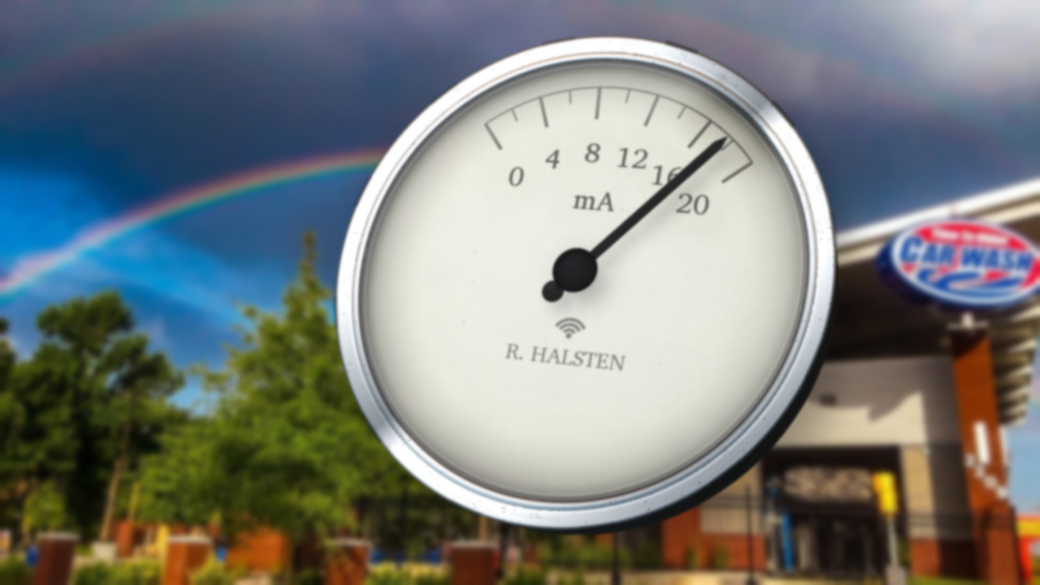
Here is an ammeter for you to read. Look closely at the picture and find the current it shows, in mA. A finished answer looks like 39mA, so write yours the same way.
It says 18mA
